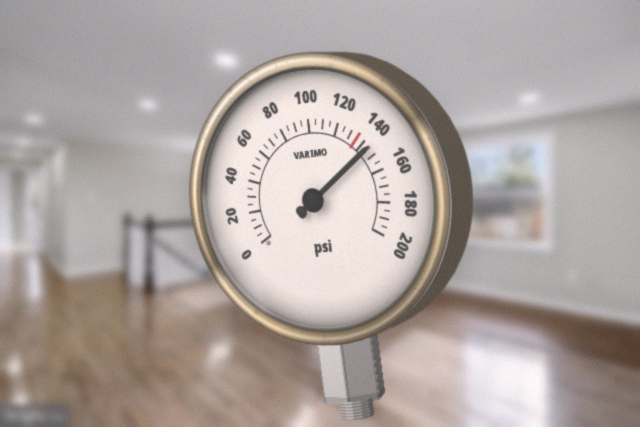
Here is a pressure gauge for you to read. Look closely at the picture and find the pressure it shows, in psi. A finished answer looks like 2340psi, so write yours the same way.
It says 145psi
